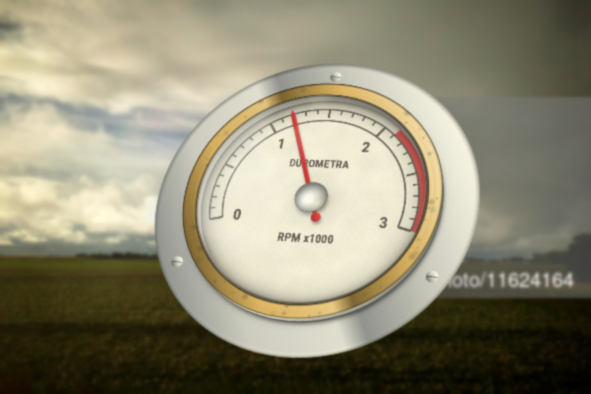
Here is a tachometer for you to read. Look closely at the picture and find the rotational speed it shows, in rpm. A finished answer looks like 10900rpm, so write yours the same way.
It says 1200rpm
